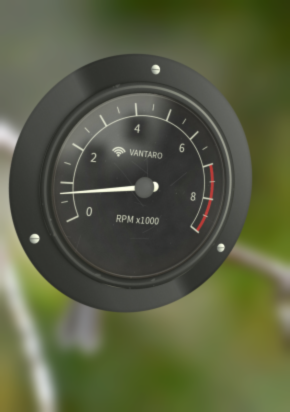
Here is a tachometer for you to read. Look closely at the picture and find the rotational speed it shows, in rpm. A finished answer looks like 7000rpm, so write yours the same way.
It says 750rpm
